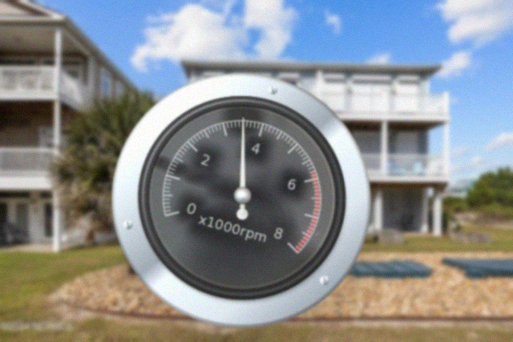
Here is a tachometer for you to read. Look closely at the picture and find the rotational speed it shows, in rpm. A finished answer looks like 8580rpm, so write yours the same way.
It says 3500rpm
